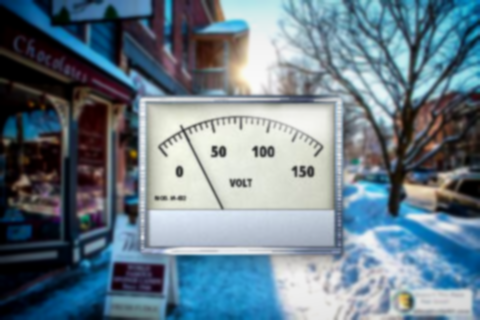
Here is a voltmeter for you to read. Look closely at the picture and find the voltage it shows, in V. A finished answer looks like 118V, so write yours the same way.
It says 25V
